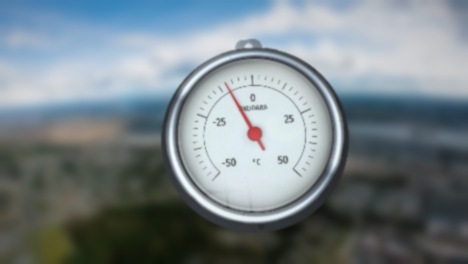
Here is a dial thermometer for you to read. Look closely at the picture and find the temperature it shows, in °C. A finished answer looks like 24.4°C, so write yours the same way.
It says -10°C
